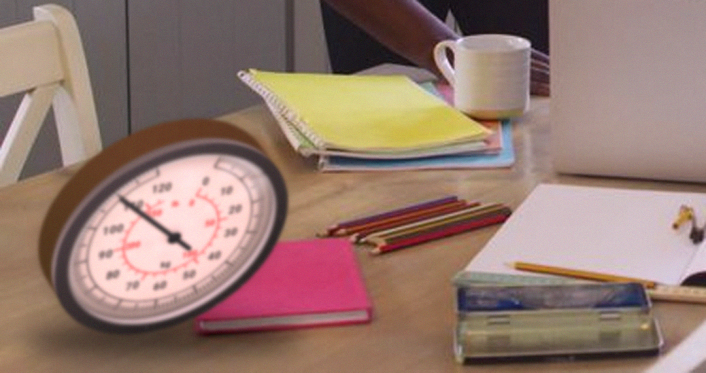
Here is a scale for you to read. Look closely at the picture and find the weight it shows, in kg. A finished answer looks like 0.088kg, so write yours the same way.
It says 110kg
